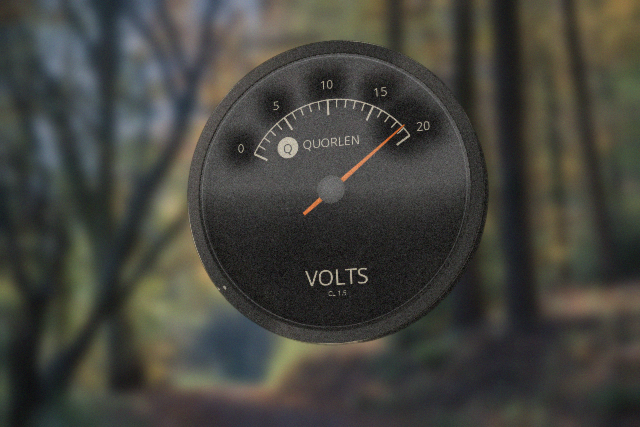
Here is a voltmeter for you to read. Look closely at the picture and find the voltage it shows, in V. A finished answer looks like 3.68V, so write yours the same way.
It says 19V
